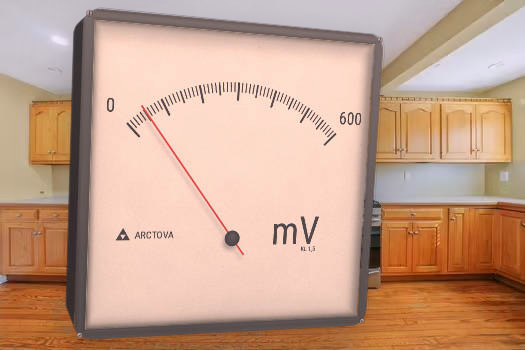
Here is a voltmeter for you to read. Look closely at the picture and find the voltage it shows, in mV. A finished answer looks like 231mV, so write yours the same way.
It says 50mV
